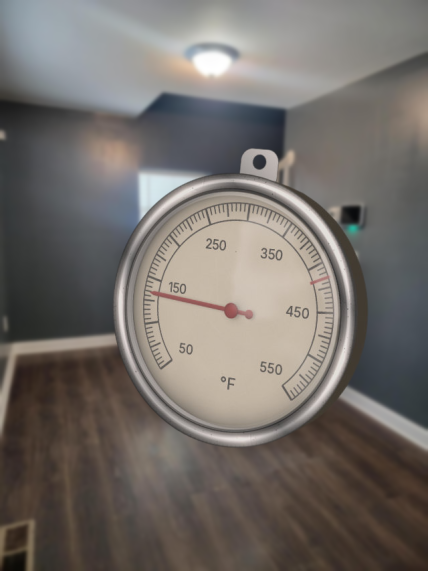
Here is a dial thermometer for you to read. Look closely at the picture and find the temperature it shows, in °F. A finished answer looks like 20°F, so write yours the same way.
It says 135°F
